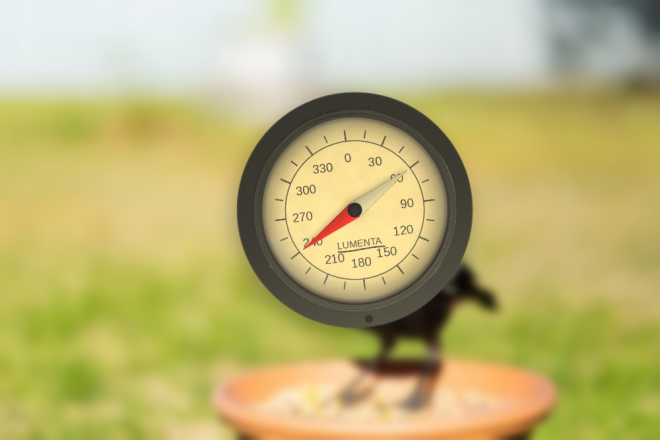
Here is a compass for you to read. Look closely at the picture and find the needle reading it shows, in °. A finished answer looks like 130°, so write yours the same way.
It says 240°
